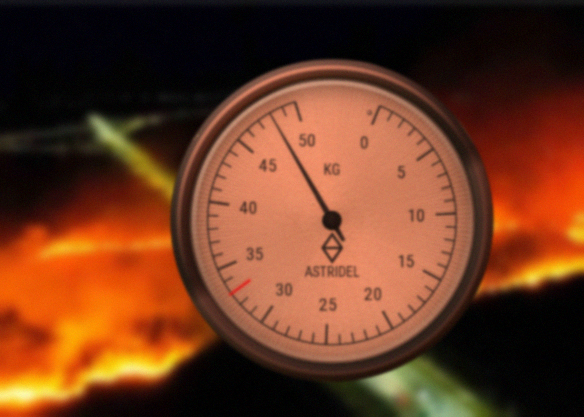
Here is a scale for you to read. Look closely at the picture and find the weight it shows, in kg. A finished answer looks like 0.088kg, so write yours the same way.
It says 48kg
